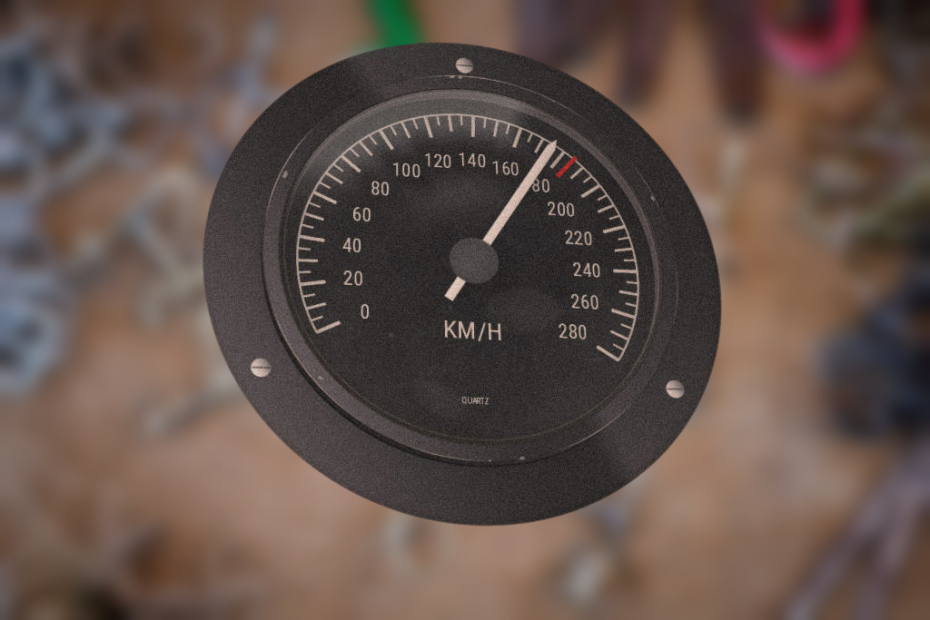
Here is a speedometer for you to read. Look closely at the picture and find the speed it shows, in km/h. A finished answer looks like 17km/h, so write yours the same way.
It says 175km/h
